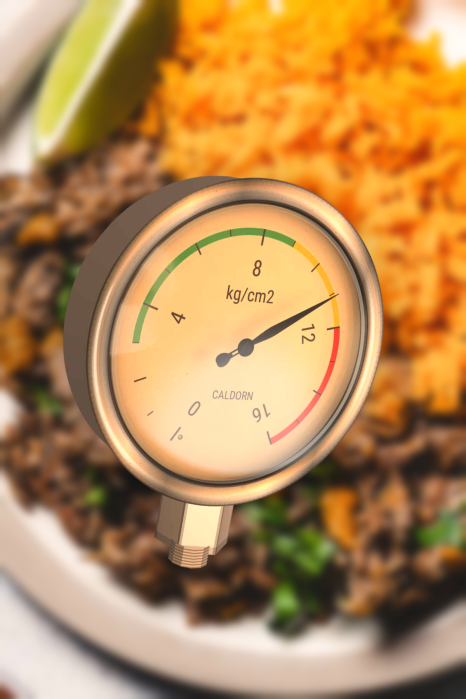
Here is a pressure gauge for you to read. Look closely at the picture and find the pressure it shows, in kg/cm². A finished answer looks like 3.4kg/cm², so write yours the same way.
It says 11kg/cm²
